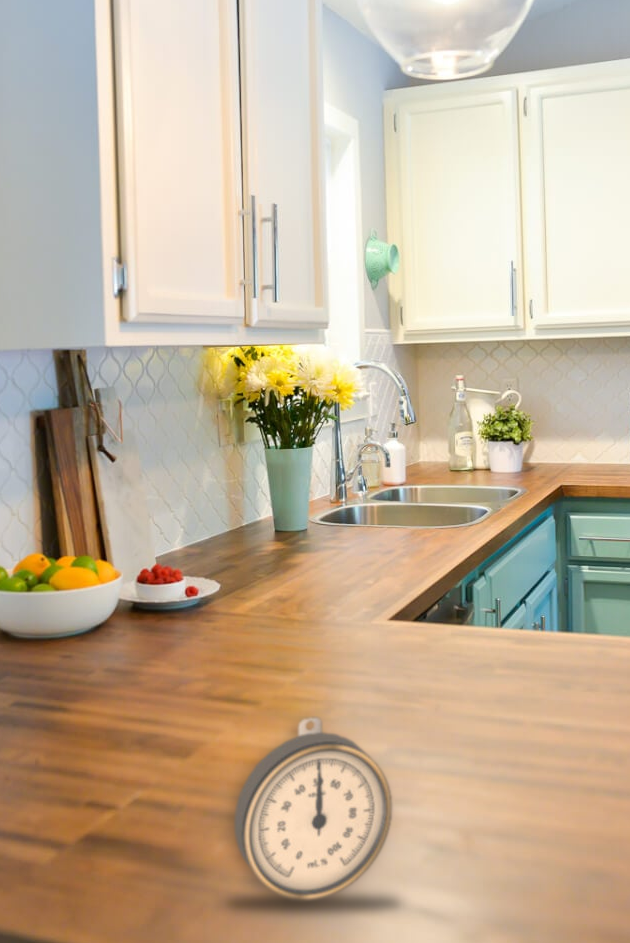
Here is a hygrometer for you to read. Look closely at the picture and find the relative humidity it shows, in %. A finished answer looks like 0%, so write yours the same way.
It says 50%
